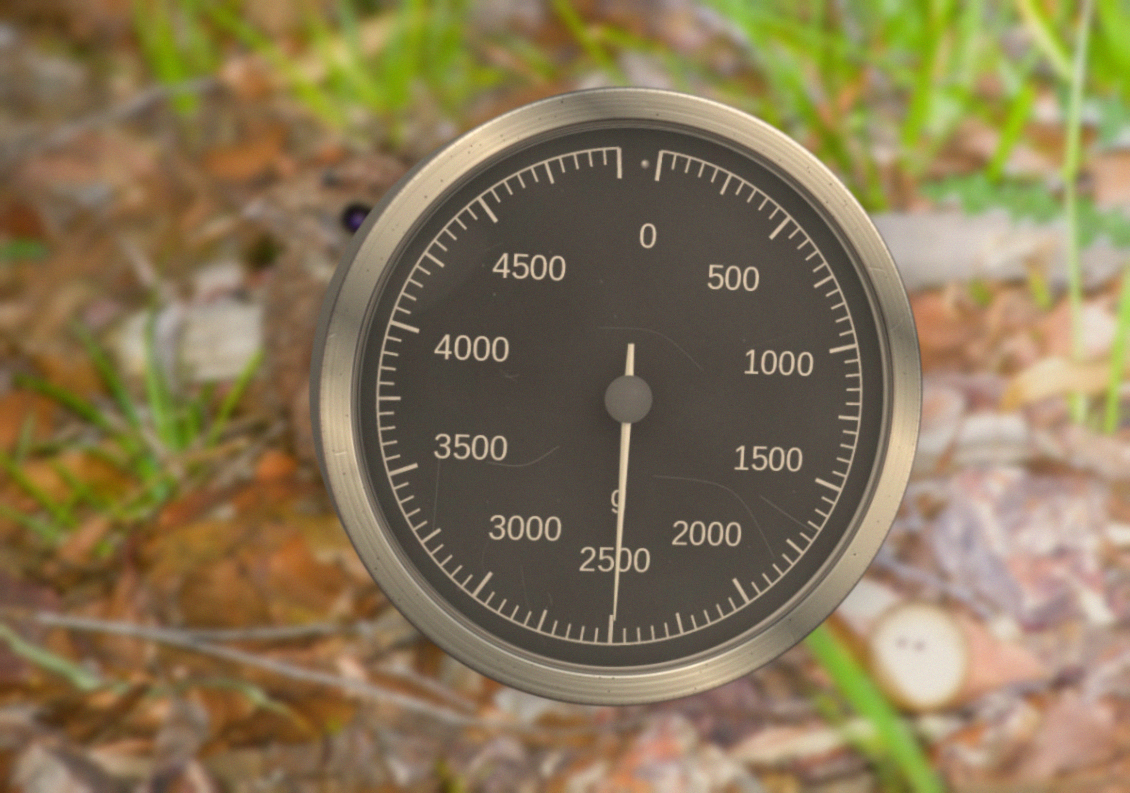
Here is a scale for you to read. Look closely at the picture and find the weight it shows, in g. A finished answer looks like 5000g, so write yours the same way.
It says 2500g
